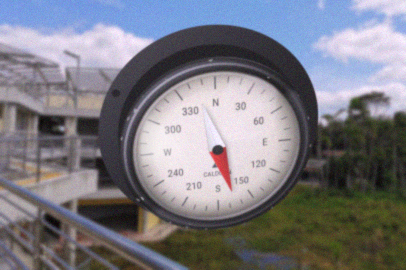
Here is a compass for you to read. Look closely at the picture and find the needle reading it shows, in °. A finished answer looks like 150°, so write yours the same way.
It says 165°
